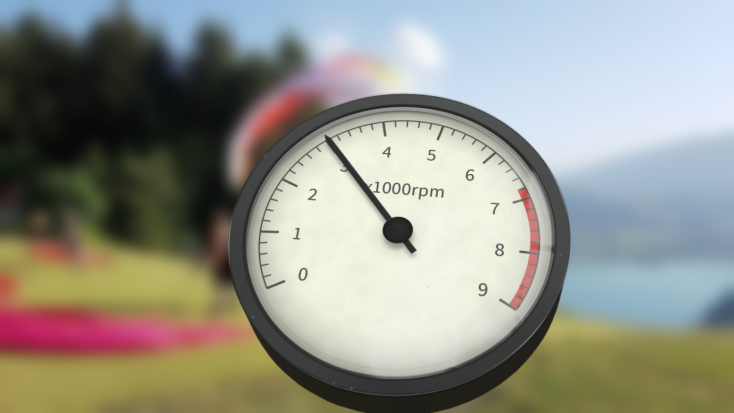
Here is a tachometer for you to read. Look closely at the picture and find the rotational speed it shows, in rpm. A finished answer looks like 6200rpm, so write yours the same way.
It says 3000rpm
